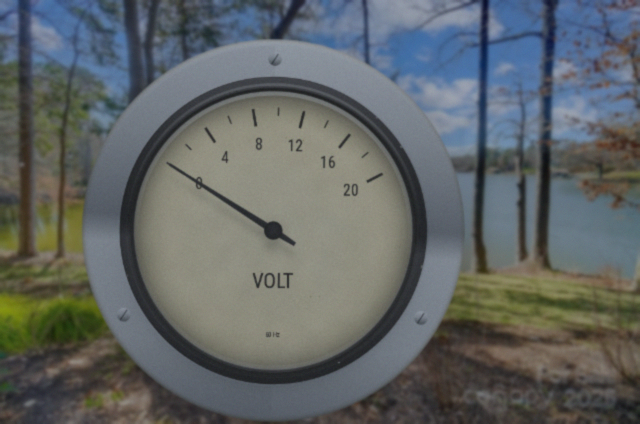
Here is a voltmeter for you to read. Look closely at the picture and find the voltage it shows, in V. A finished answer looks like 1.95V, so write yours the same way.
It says 0V
